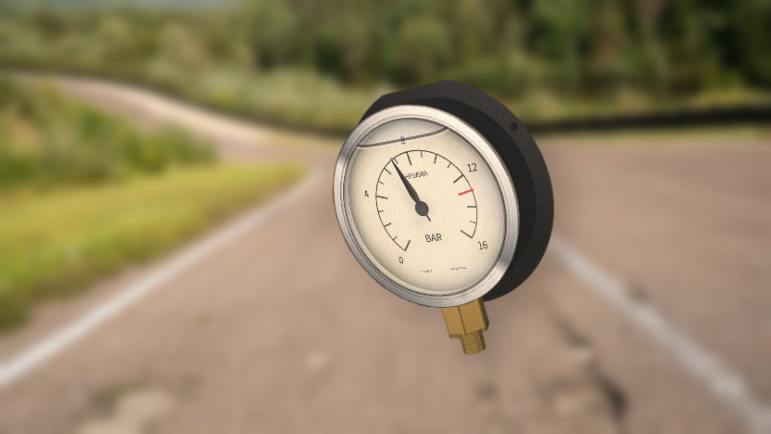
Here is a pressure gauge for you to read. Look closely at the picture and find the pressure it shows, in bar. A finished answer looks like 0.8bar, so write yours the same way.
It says 7bar
